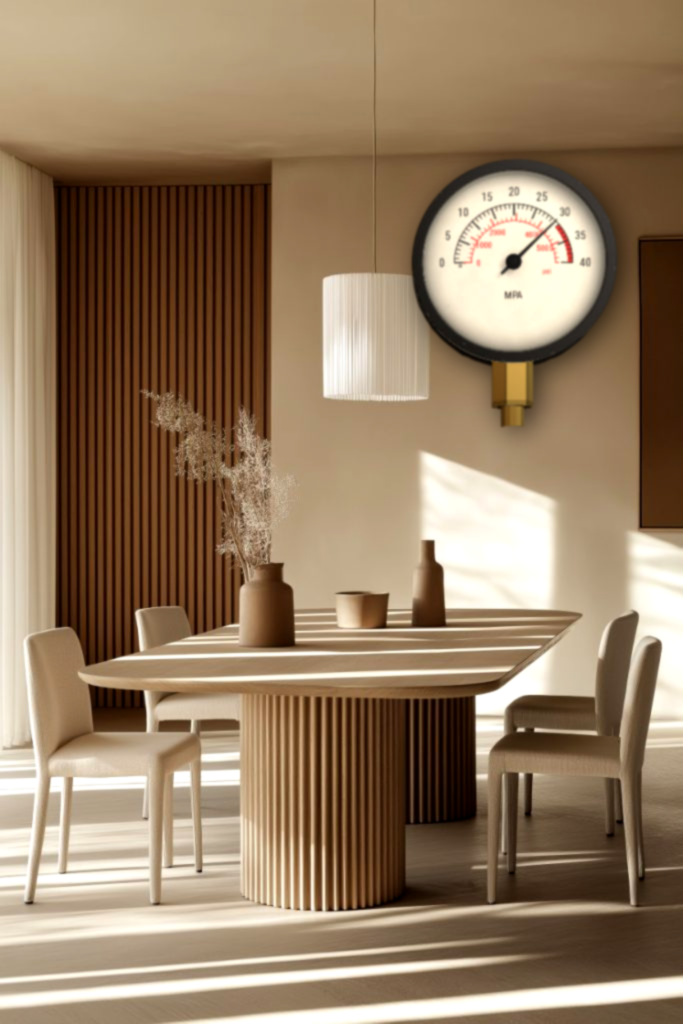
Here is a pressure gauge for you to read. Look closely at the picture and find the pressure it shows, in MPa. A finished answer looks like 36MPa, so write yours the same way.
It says 30MPa
